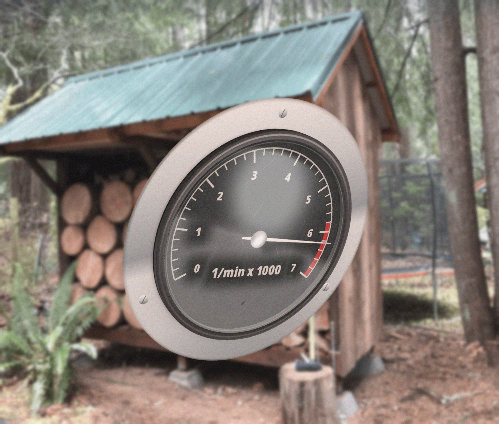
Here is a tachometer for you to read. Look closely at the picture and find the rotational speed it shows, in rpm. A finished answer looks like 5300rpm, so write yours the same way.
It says 6200rpm
